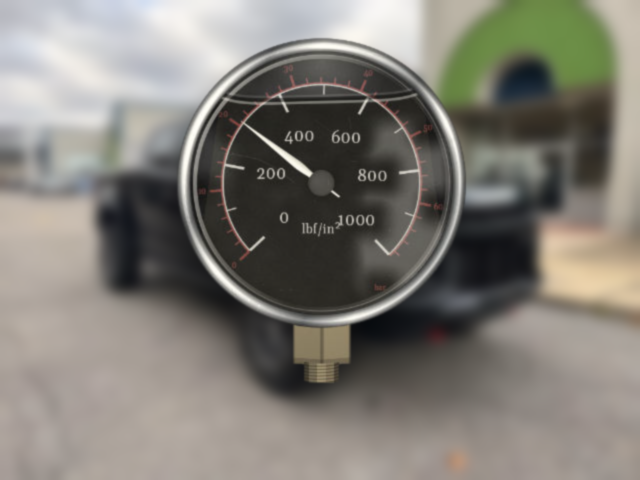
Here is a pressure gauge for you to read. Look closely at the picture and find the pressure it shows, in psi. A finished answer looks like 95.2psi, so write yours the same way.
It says 300psi
